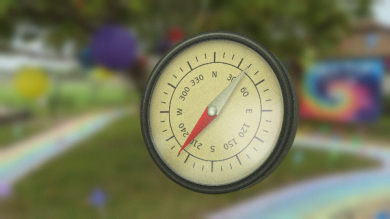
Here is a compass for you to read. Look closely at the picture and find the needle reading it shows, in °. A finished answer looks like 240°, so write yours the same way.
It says 220°
